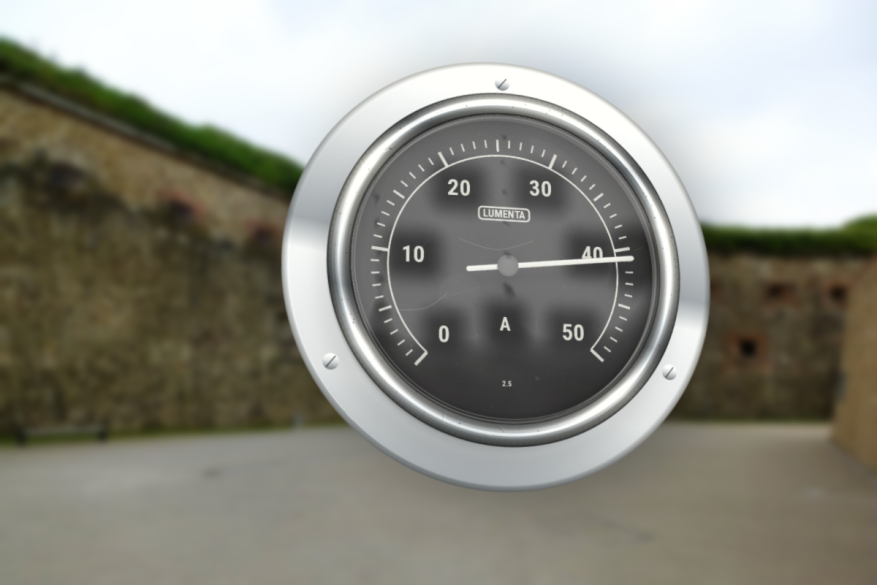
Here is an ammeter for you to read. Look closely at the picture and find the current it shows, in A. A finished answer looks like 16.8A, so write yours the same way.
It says 41A
